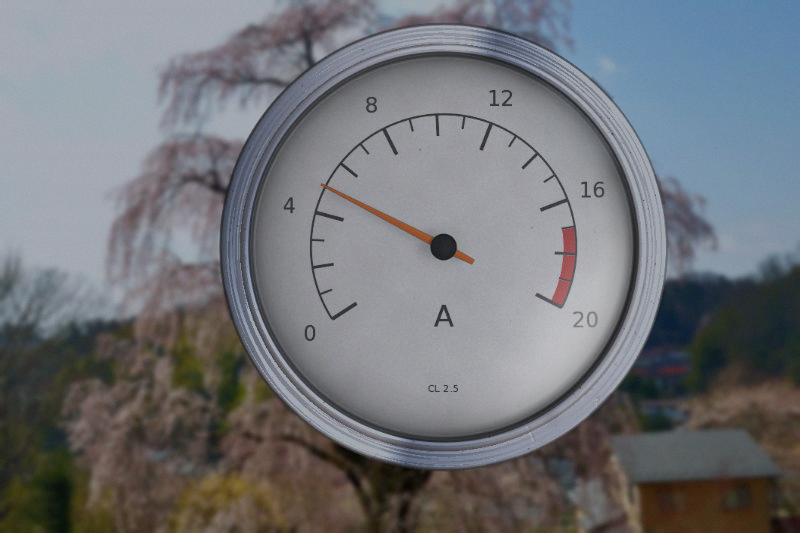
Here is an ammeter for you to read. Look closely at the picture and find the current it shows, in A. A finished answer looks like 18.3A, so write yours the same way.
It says 5A
